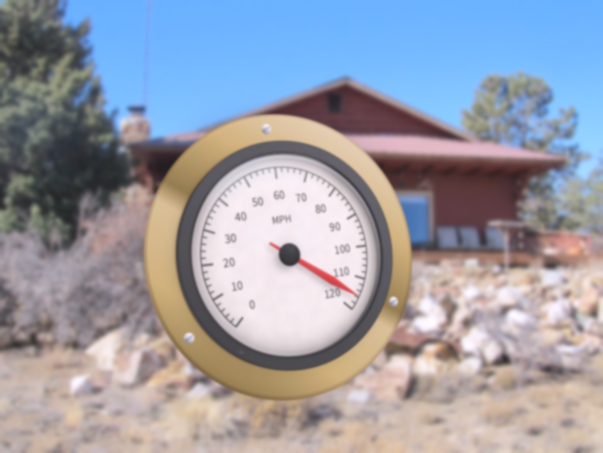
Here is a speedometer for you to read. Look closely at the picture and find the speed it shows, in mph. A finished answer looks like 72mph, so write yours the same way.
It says 116mph
